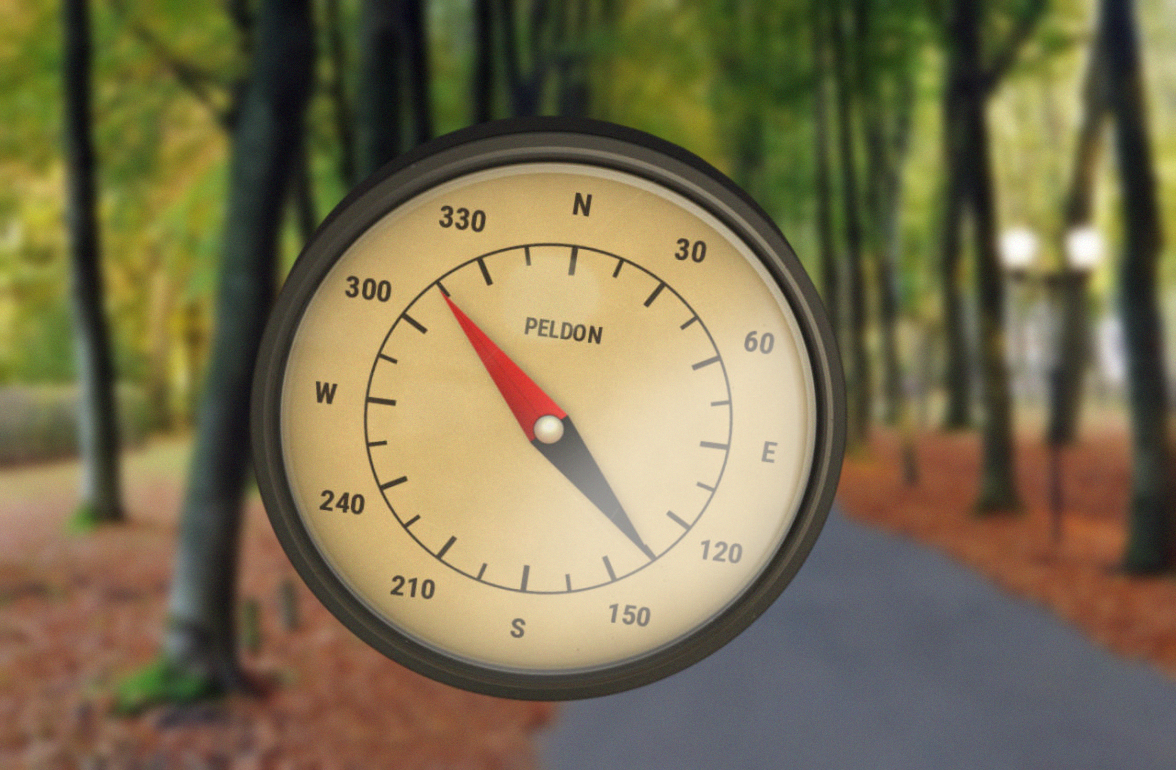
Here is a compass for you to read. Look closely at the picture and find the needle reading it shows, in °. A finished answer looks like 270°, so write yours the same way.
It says 315°
